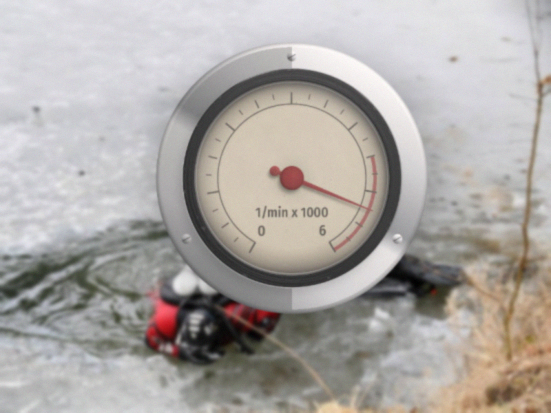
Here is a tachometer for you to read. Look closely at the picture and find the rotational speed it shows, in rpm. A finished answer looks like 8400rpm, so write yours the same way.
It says 5250rpm
